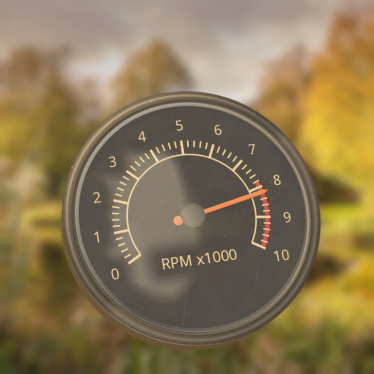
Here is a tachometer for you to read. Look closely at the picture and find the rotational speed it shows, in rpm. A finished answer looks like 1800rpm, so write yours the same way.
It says 8200rpm
